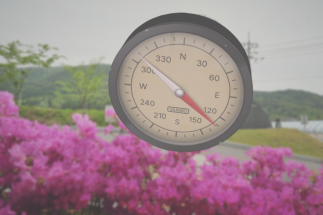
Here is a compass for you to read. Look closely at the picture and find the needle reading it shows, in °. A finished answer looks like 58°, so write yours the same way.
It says 130°
